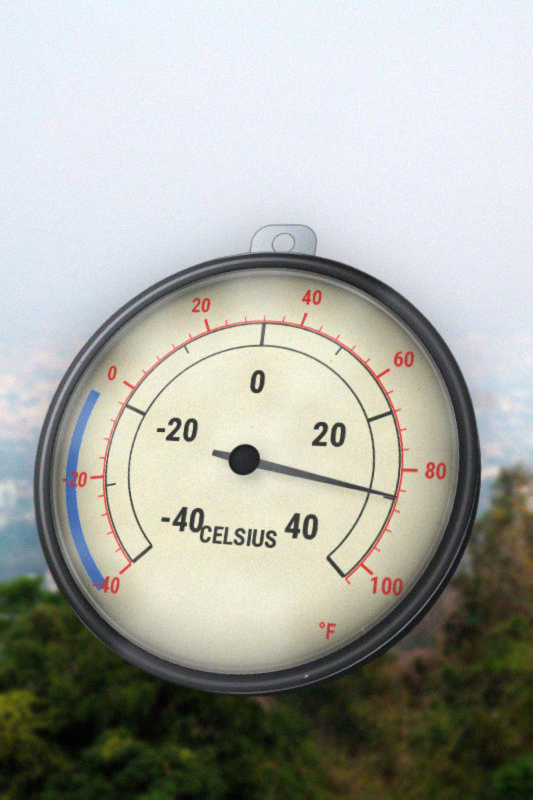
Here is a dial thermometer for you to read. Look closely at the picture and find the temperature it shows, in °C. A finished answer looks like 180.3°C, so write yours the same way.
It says 30°C
